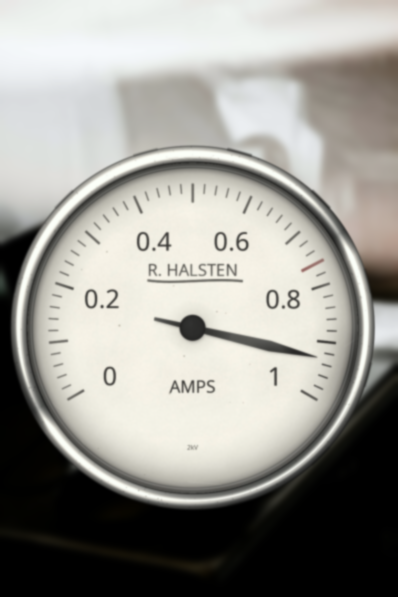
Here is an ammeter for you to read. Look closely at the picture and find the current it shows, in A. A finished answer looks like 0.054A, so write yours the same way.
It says 0.93A
